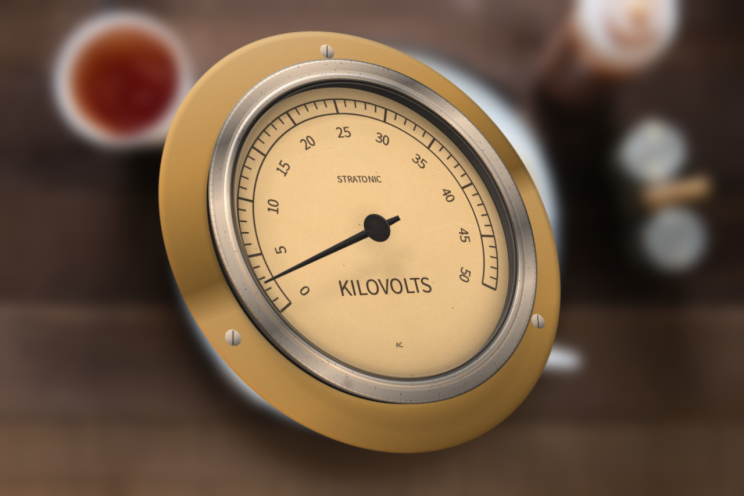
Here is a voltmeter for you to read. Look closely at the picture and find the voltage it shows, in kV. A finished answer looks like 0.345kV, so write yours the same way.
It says 2.5kV
